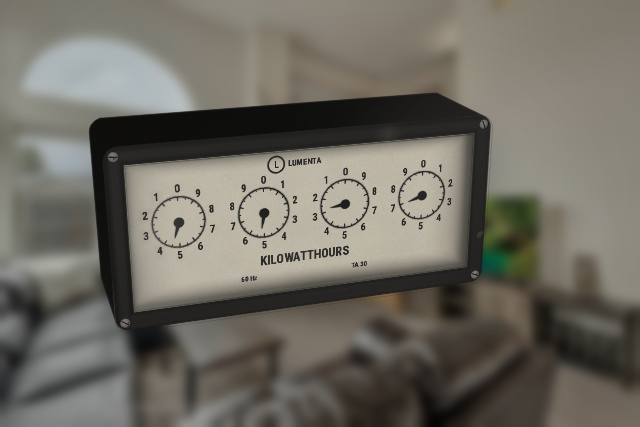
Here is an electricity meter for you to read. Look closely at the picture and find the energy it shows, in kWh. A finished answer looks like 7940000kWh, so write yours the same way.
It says 4527kWh
